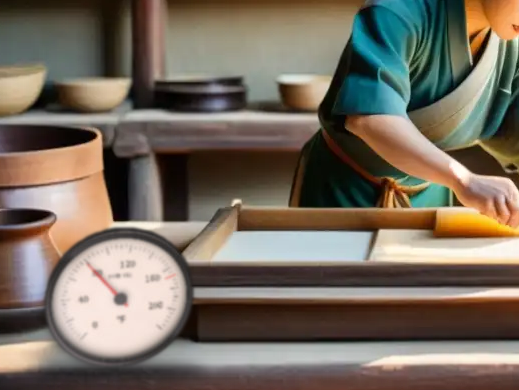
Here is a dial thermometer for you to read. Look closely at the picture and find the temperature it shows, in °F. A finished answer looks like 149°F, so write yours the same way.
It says 80°F
